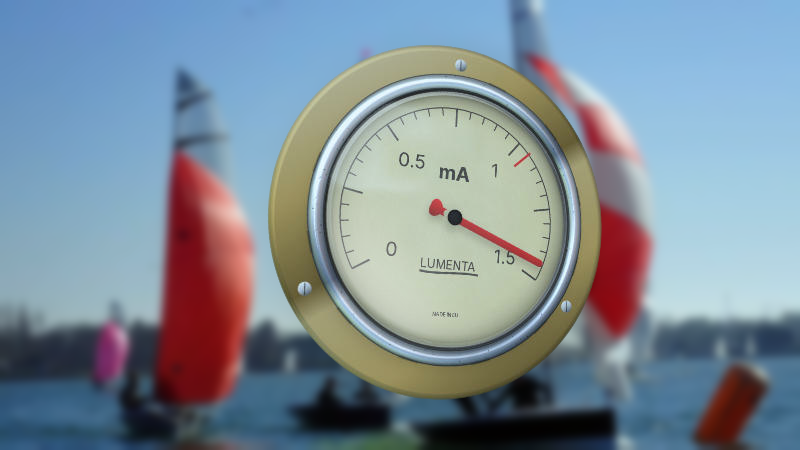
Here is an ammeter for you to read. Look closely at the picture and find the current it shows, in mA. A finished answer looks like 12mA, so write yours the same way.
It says 1.45mA
